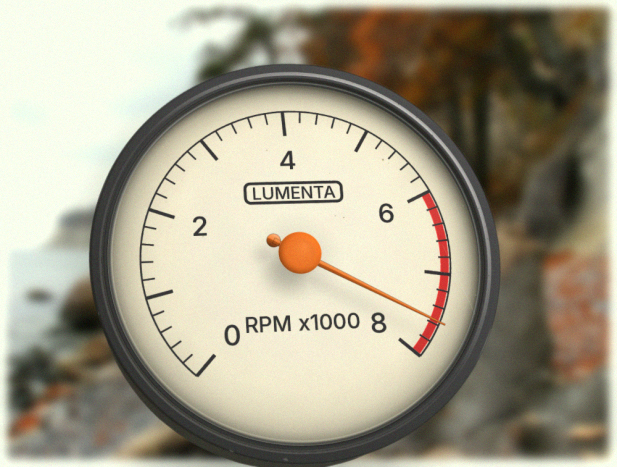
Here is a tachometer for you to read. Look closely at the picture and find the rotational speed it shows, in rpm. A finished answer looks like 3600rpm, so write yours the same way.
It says 7600rpm
